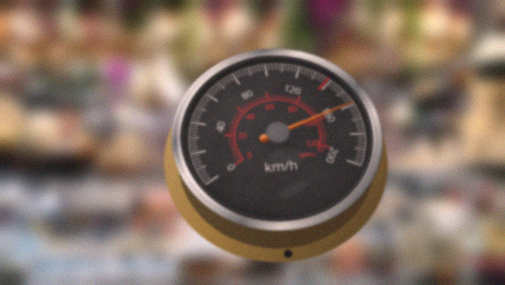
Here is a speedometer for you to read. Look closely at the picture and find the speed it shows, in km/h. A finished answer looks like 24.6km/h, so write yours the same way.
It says 160km/h
